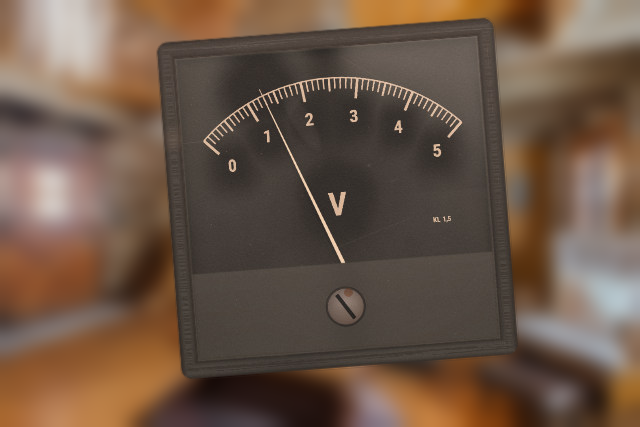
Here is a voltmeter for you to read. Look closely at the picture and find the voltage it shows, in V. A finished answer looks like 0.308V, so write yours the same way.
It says 1.3V
